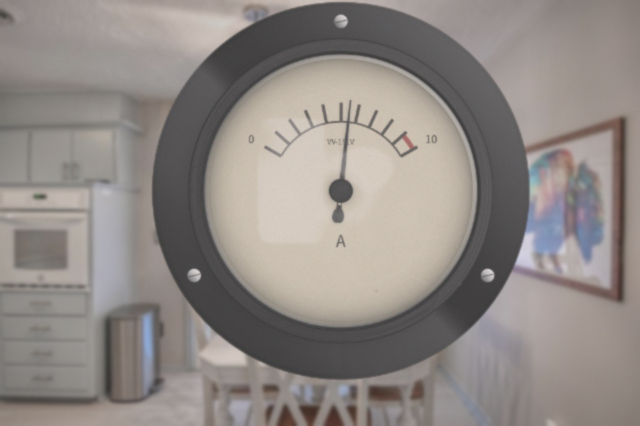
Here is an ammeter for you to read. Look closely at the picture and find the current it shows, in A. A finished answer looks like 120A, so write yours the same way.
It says 5.5A
